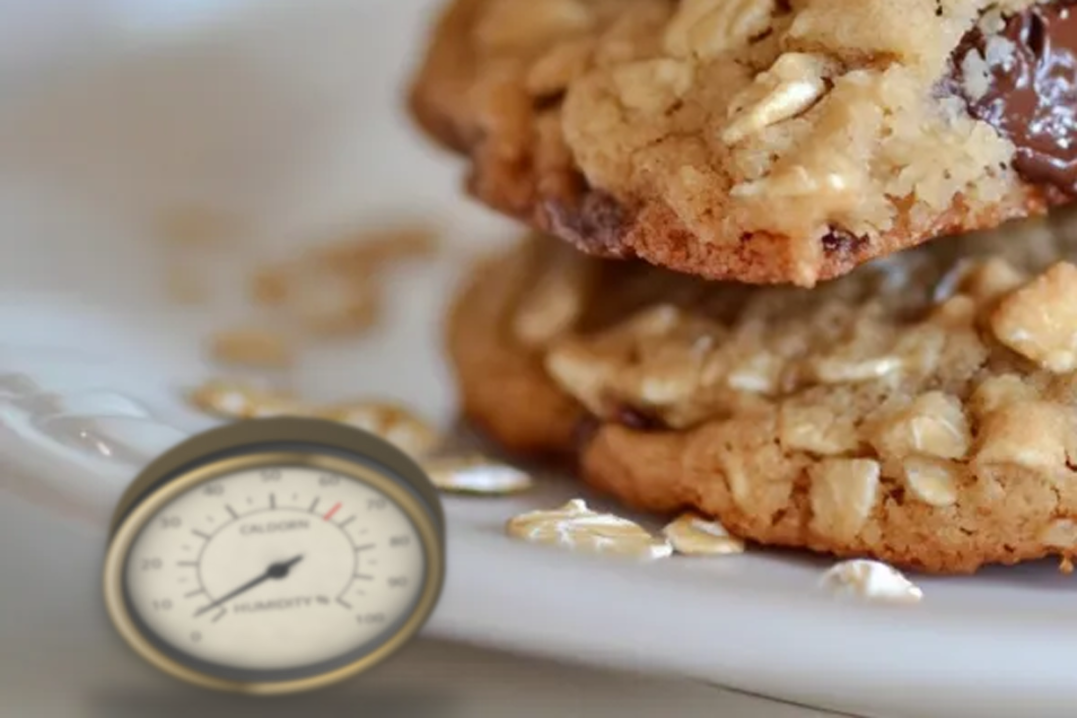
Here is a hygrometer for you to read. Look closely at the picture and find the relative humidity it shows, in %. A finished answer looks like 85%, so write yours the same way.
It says 5%
